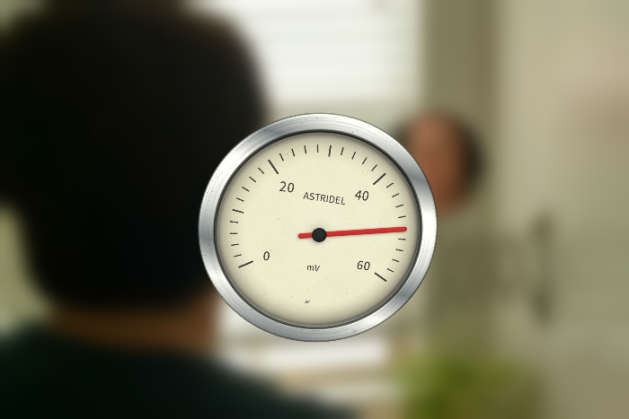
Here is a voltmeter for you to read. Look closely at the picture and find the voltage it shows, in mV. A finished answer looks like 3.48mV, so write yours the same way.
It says 50mV
